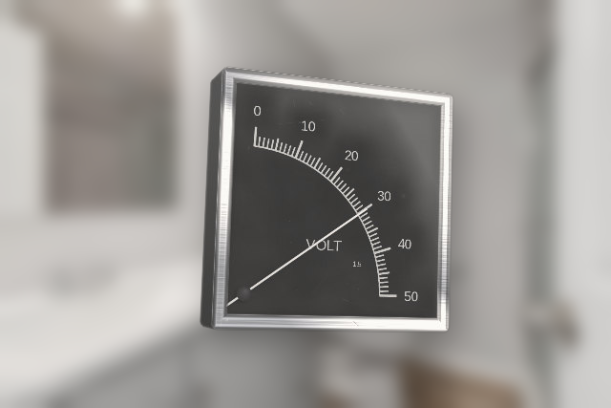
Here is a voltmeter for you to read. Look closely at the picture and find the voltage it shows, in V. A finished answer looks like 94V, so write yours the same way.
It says 30V
